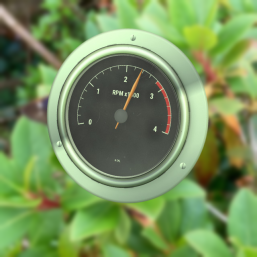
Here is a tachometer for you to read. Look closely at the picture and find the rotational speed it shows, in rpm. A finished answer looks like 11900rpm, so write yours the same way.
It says 2400rpm
